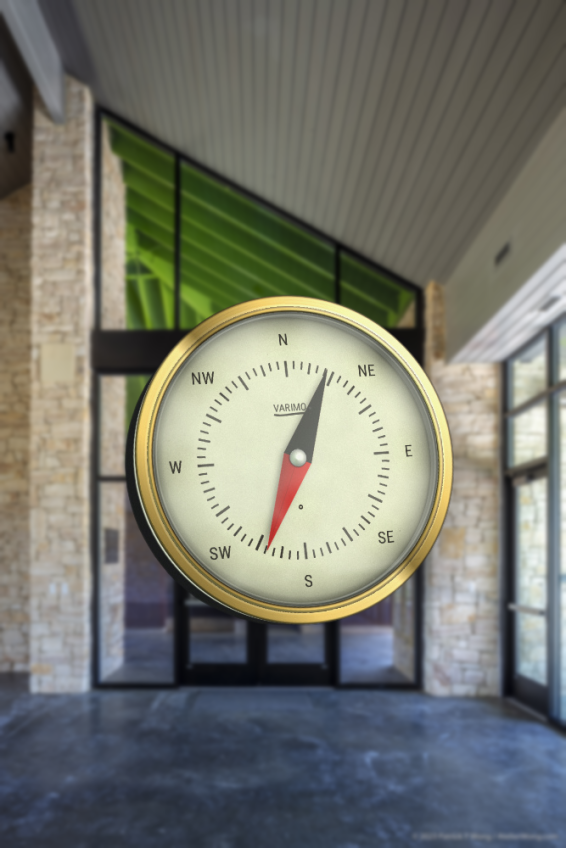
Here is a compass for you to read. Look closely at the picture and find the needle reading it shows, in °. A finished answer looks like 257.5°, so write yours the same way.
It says 205°
